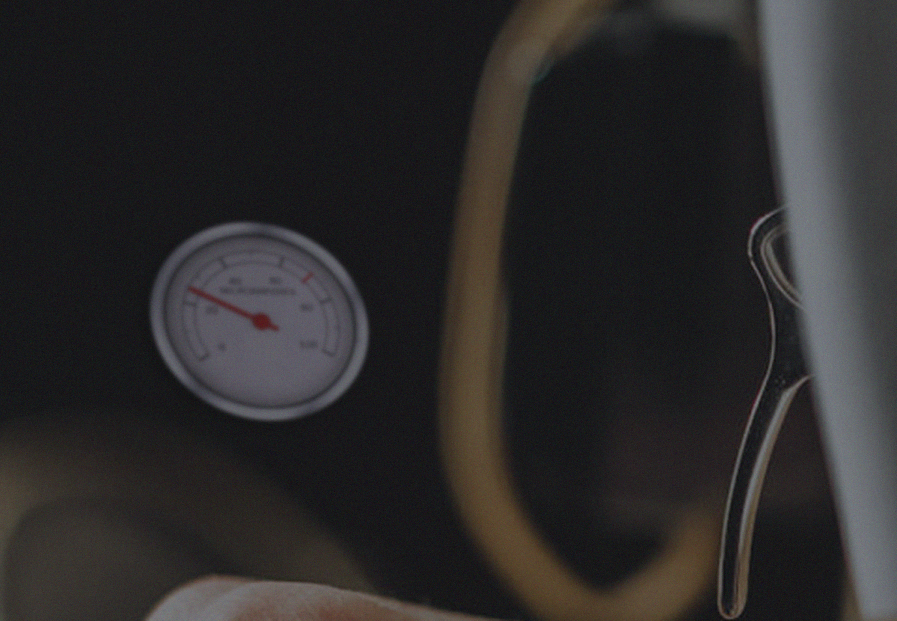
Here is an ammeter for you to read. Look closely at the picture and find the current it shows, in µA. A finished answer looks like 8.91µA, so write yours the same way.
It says 25µA
